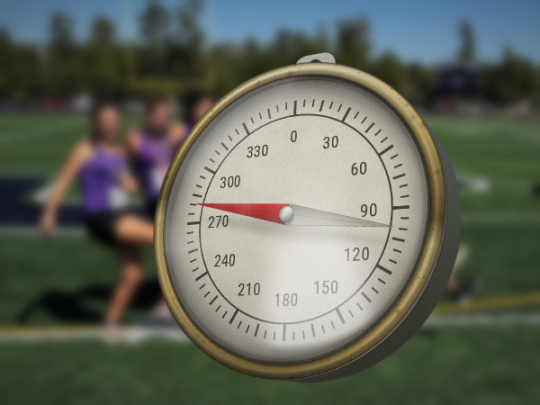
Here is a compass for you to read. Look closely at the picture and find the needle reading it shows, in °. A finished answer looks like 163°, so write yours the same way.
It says 280°
